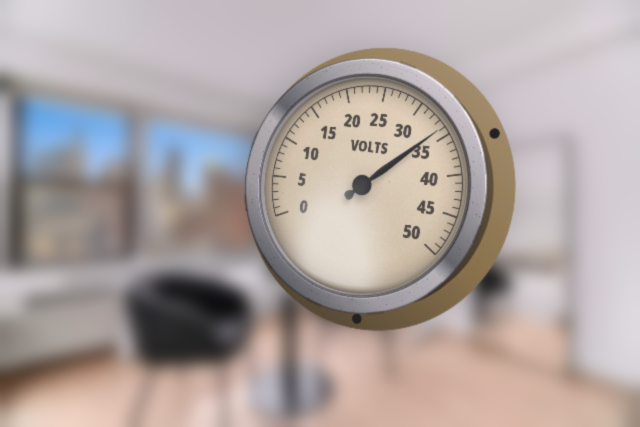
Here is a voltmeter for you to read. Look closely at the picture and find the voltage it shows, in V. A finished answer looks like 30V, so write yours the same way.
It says 34V
